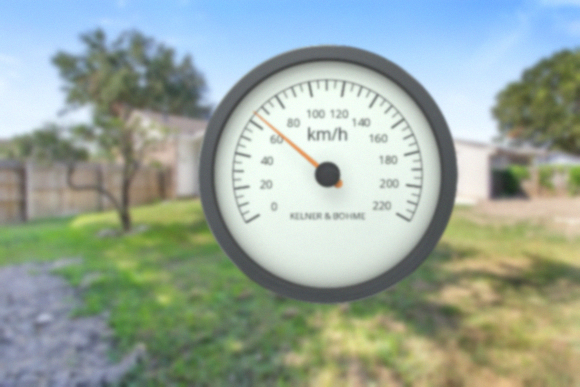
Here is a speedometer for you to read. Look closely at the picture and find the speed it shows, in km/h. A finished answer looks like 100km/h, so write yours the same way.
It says 65km/h
